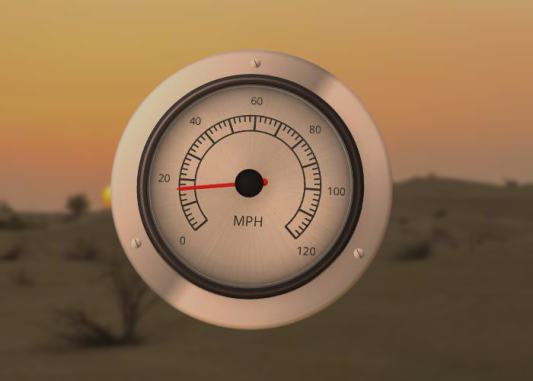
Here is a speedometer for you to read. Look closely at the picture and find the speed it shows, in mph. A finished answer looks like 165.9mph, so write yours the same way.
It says 16mph
